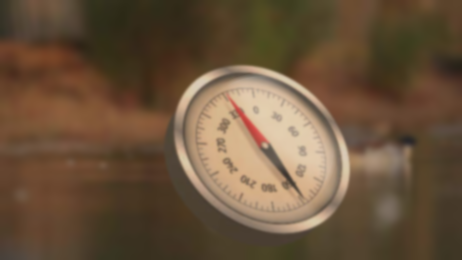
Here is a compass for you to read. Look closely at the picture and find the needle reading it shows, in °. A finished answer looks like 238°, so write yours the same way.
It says 330°
